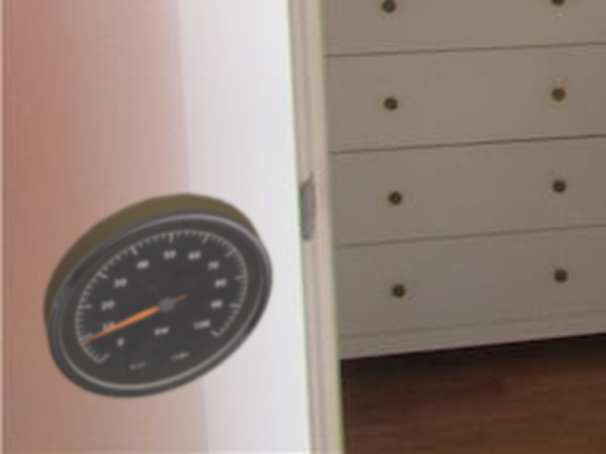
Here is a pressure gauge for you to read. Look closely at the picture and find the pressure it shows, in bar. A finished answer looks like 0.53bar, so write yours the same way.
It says 10bar
